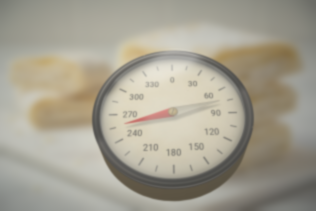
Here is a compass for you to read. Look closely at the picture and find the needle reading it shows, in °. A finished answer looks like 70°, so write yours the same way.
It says 255°
